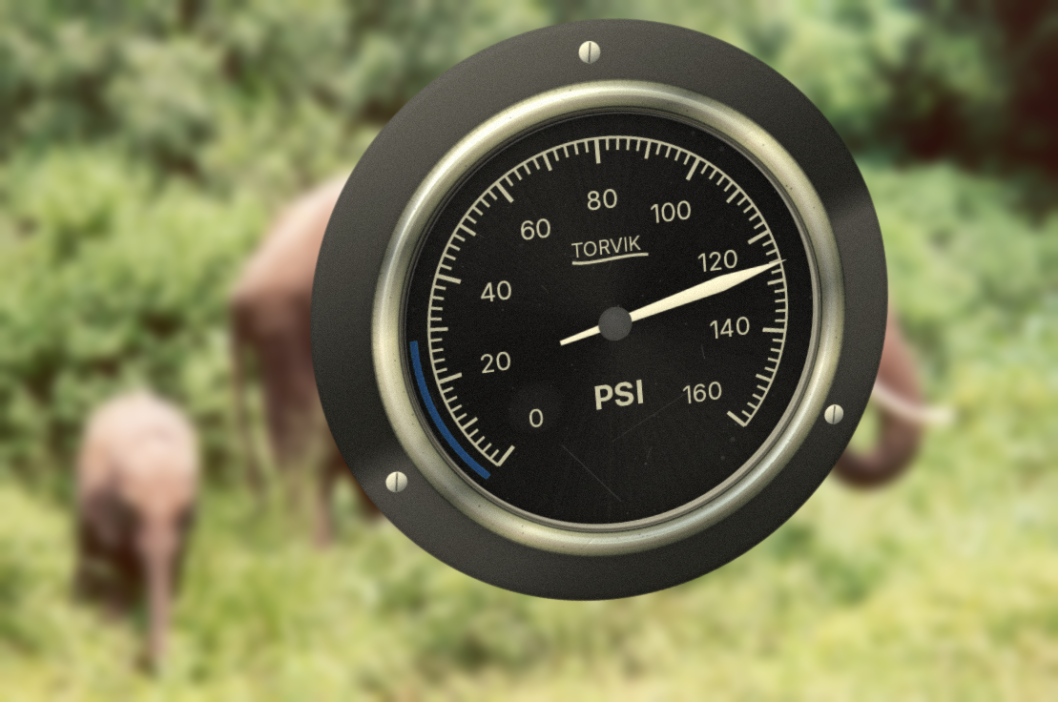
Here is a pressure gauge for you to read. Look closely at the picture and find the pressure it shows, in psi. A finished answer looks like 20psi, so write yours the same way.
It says 126psi
